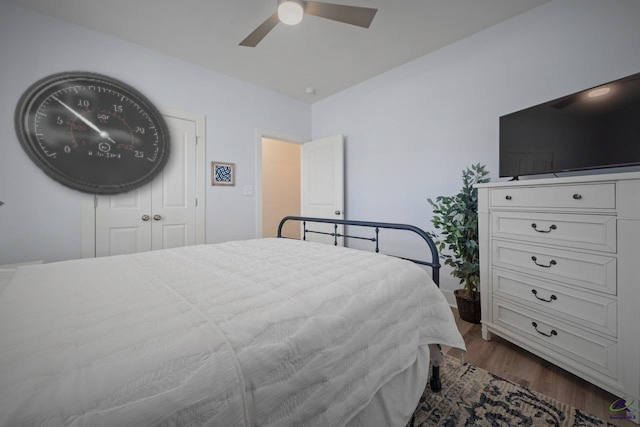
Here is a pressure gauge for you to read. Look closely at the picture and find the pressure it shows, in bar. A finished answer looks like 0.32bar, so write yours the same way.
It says 7.5bar
